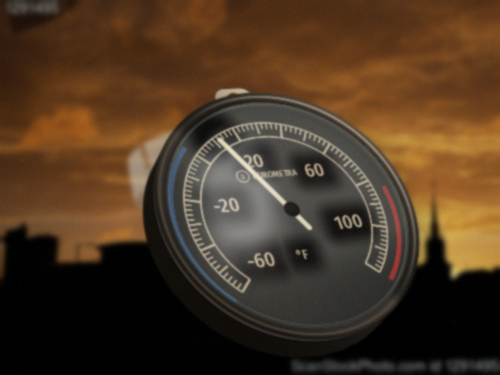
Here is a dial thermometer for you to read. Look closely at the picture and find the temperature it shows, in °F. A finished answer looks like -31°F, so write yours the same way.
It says 10°F
